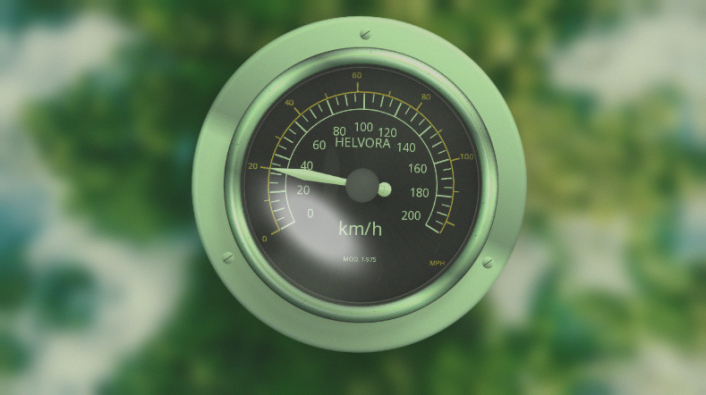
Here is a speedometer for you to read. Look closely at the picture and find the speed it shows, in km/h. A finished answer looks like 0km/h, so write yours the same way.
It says 32.5km/h
